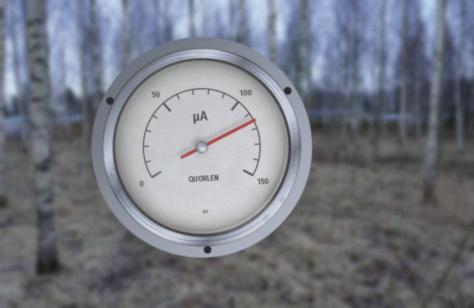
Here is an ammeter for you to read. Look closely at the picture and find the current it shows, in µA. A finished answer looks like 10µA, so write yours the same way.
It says 115µA
